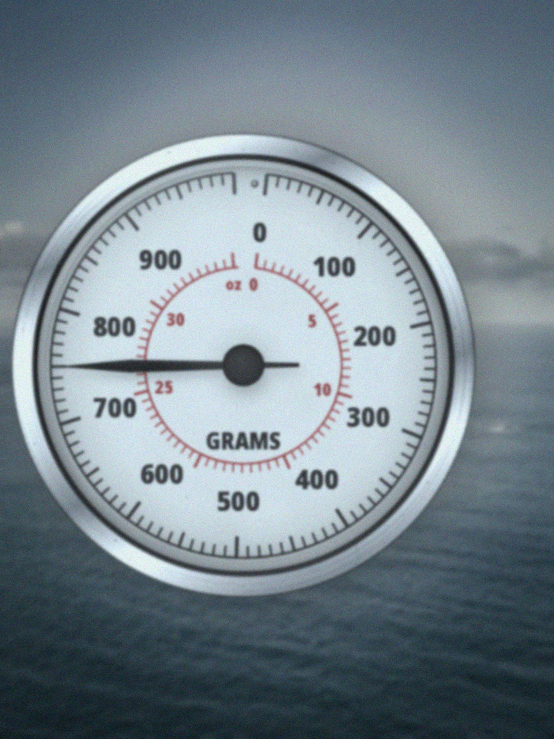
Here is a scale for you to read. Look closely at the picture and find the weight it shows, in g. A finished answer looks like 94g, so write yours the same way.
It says 750g
